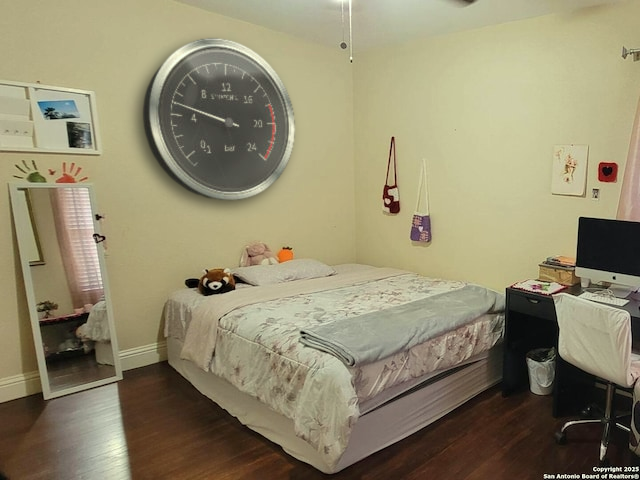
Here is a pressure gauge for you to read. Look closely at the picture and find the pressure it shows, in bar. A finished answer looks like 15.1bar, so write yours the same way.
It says 5bar
